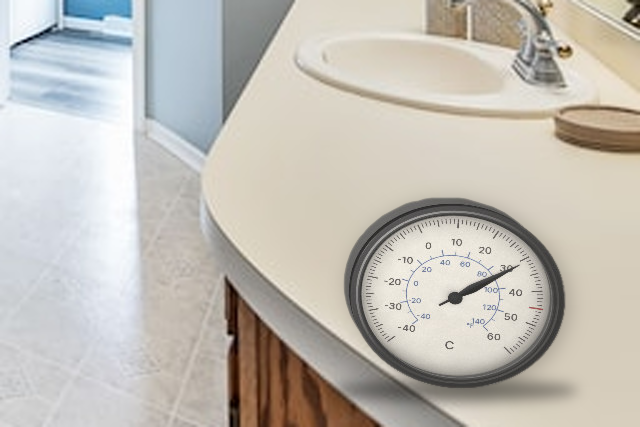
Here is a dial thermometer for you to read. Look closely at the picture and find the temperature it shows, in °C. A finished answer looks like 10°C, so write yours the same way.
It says 30°C
